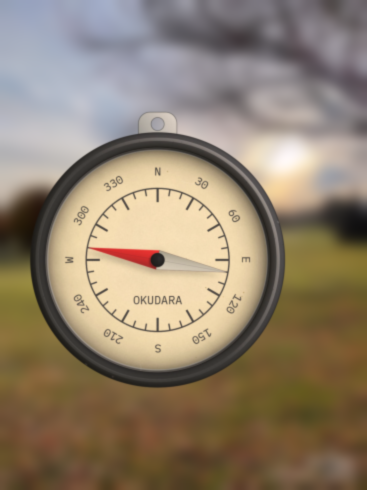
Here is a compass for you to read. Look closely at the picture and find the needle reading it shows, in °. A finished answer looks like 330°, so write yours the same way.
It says 280°
